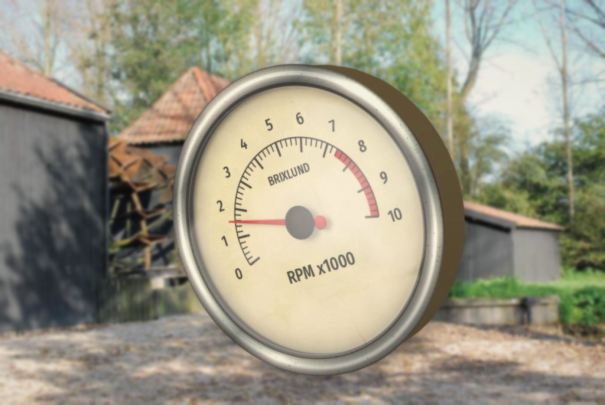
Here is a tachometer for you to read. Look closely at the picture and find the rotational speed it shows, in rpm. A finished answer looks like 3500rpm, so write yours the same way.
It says 1600rpm
